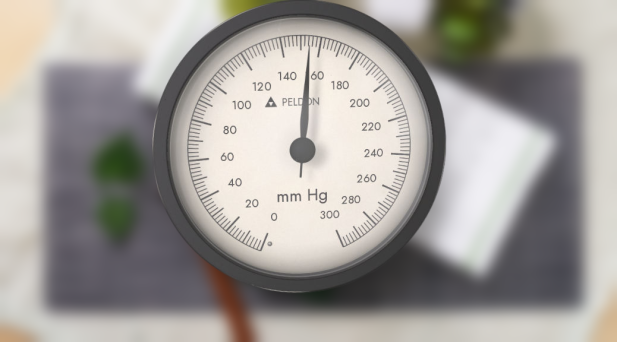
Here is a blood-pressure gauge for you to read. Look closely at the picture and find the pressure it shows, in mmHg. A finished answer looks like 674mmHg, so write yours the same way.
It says 154mmHg
